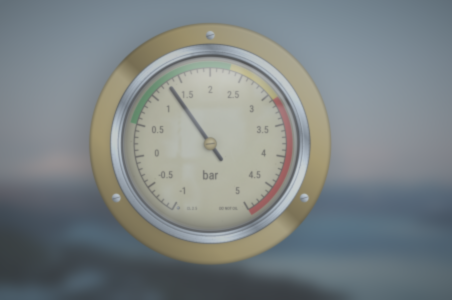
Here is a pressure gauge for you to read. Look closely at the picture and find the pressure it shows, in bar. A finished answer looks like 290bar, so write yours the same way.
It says 1.3bar
